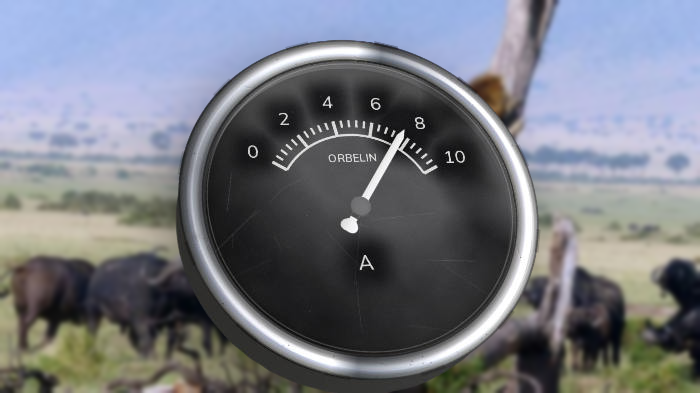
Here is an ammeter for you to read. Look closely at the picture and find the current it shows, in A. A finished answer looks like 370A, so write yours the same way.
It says 7.6A
